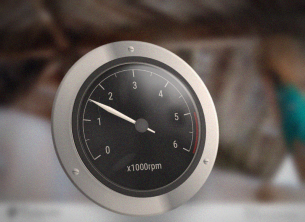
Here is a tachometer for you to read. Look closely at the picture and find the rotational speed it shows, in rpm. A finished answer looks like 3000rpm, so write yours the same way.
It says 1500rpm
